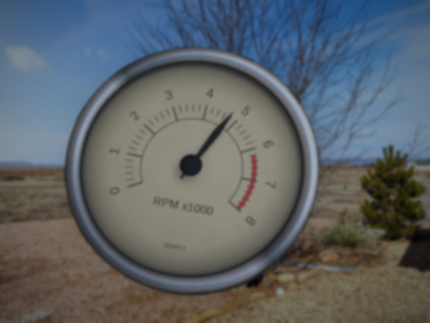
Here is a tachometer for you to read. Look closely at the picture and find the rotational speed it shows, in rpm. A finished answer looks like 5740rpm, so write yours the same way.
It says 4800rpm
